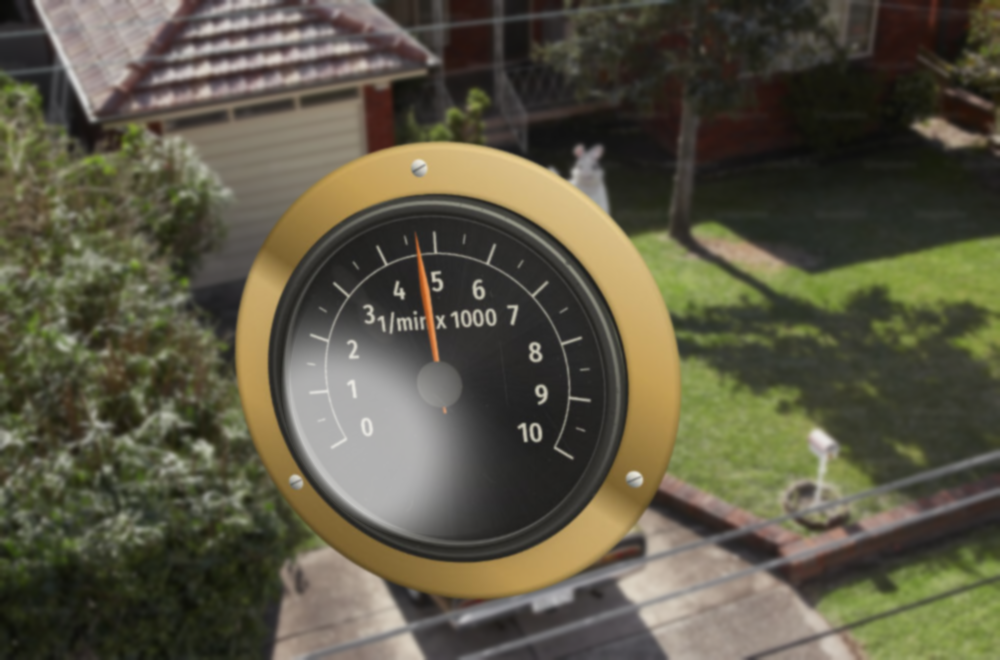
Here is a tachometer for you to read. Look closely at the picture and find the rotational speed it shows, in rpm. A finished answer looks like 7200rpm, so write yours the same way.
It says 4750rpm
